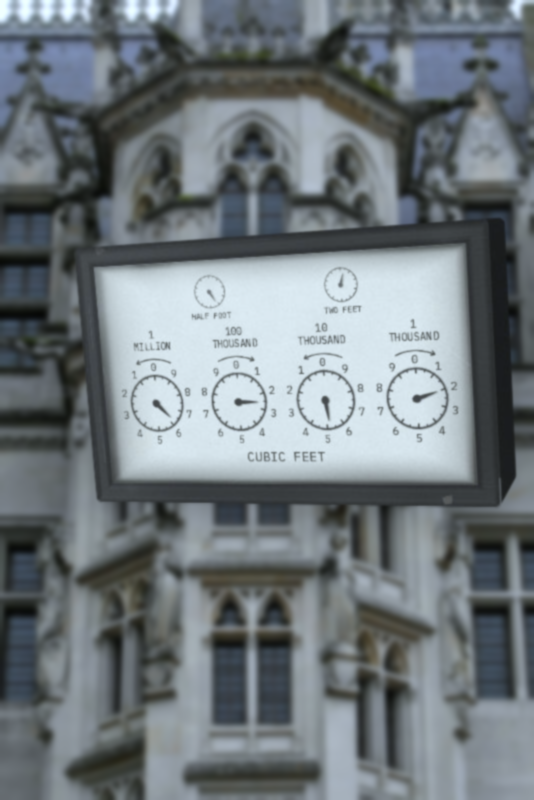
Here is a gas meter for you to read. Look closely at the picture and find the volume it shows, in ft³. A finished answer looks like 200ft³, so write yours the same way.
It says 625200ft³
